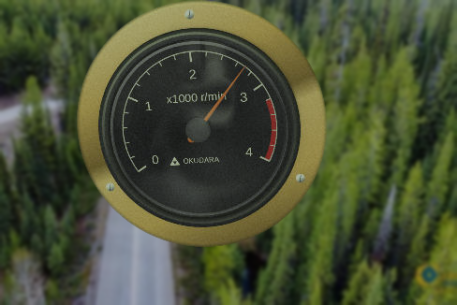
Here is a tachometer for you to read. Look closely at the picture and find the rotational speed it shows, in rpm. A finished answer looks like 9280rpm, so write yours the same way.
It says 2700rpm
